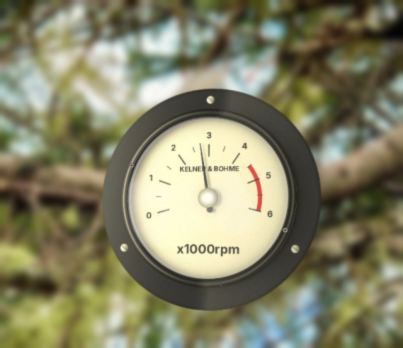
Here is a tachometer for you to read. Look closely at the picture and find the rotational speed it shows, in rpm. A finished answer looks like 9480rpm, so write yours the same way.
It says 2750rpm
